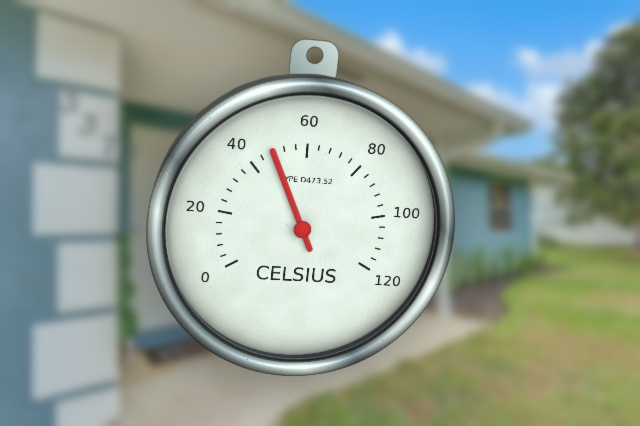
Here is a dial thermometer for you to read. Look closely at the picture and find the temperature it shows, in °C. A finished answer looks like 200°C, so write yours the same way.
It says 48°C
